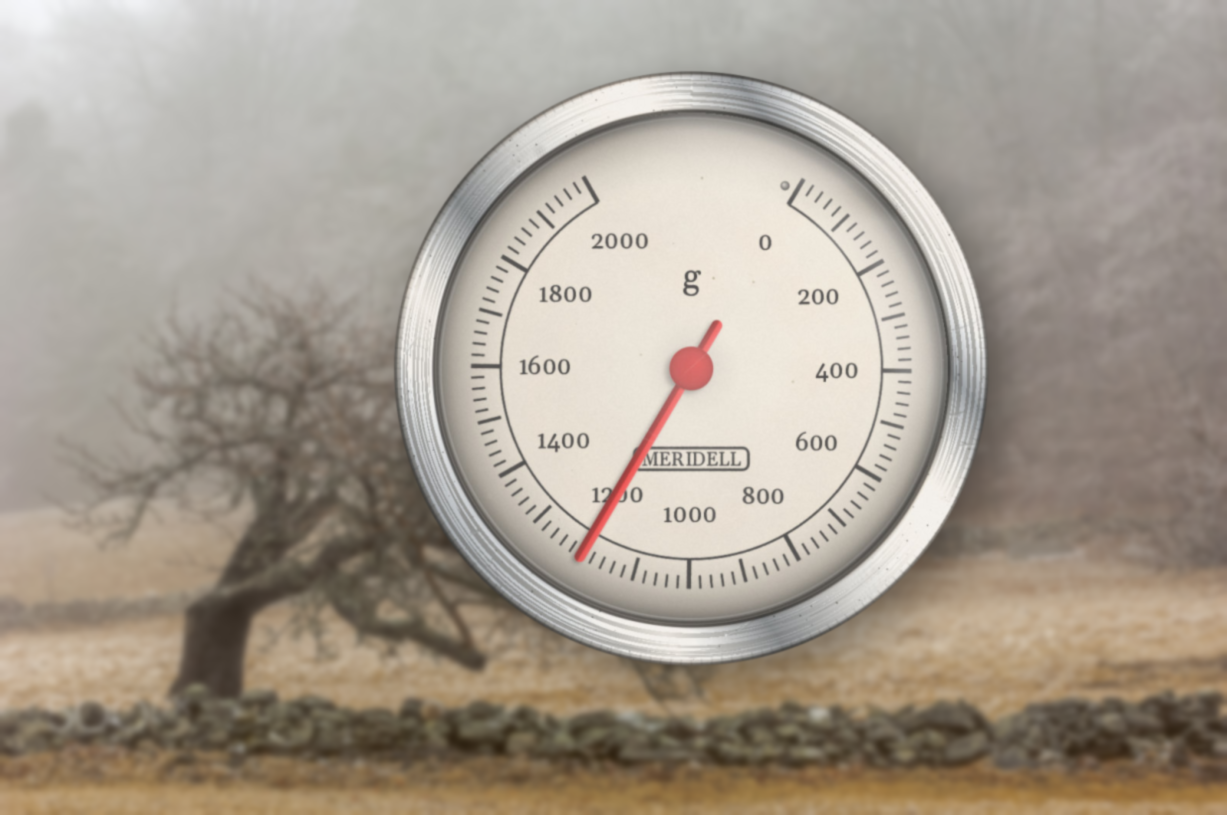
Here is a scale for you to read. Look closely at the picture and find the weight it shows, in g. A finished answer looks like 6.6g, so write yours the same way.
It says 1200g
